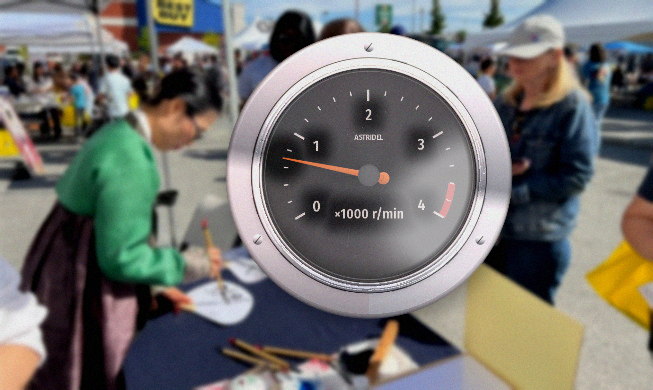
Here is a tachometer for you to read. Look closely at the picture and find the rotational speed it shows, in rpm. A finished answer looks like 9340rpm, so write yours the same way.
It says 700rpm
